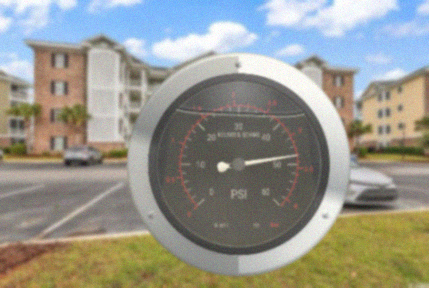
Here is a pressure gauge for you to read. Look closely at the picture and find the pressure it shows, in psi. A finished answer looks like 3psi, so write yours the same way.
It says 48psi
